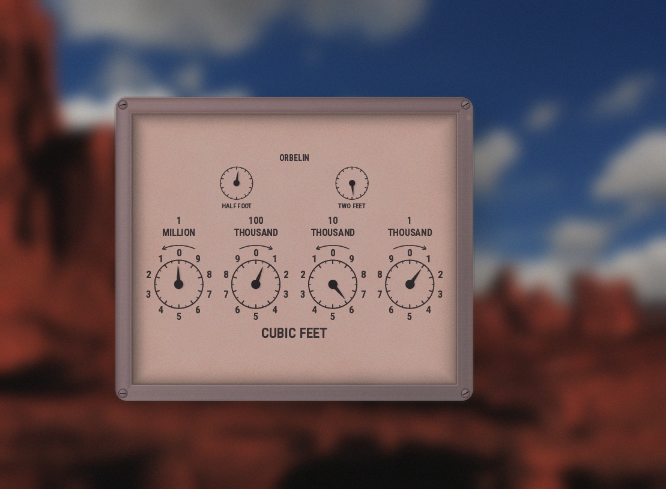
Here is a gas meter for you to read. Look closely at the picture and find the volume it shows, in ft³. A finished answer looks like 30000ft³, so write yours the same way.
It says 6100ft³
